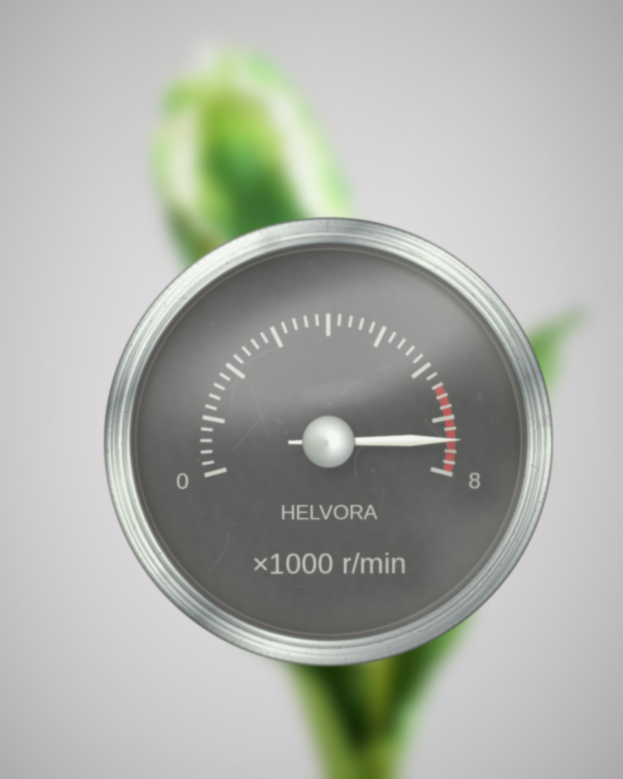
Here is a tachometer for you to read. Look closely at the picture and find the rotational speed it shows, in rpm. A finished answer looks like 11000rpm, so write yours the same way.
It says 7400rpm
